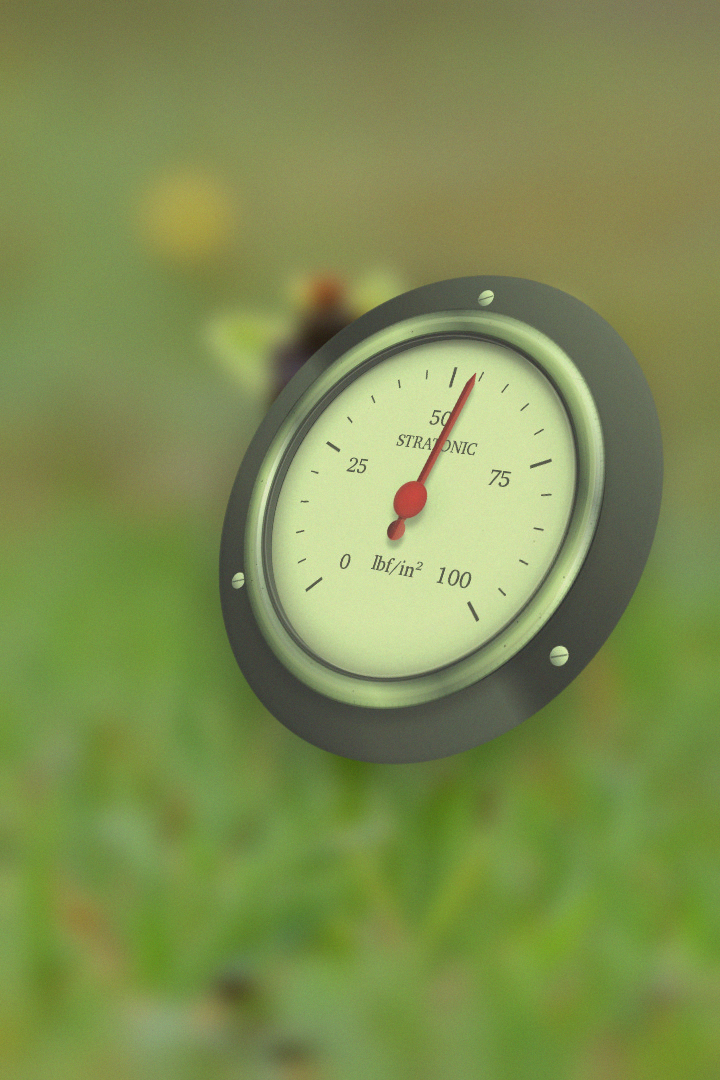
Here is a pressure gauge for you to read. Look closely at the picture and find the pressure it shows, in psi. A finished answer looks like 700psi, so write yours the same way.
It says 55psi
